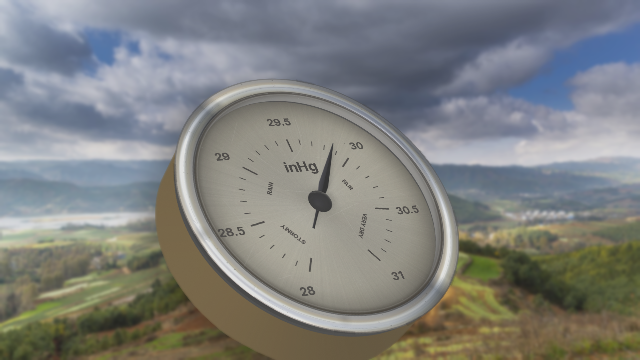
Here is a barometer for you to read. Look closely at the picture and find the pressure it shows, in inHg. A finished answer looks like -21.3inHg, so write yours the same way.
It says 29.85inHg
